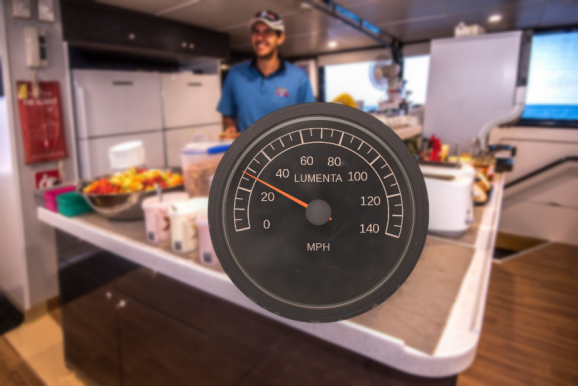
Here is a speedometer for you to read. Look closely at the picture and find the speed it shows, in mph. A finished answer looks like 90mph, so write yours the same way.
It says 27.5mph
